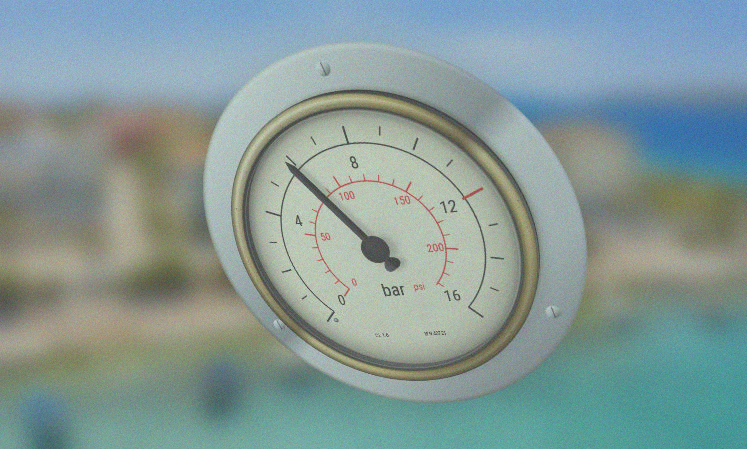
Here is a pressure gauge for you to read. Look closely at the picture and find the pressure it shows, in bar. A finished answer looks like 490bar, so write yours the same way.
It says 6bar
